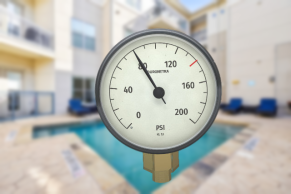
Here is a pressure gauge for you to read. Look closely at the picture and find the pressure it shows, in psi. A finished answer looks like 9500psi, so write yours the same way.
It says 80psi
